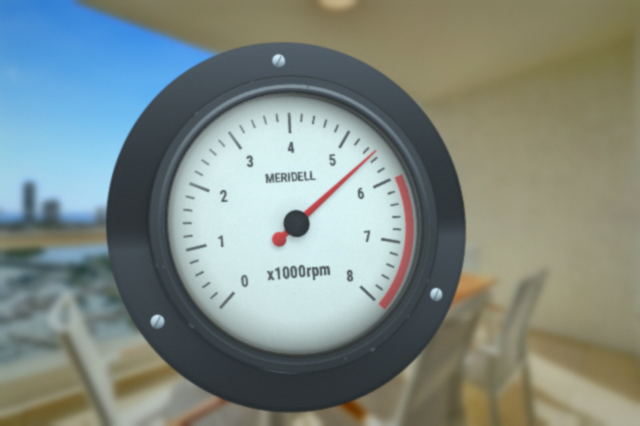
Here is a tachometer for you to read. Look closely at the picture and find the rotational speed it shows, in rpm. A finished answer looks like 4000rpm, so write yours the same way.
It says 5500rpm
